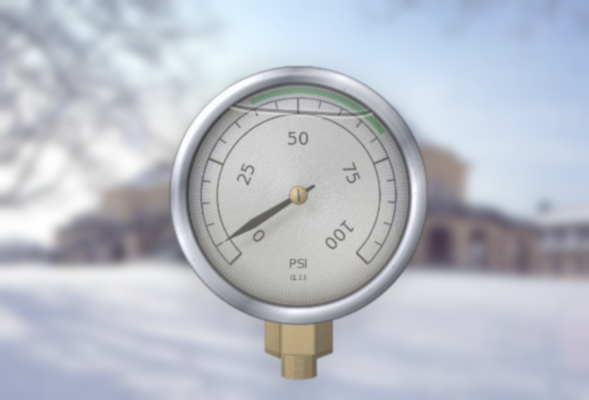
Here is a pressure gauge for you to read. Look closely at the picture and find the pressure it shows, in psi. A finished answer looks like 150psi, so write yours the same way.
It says 5psi
